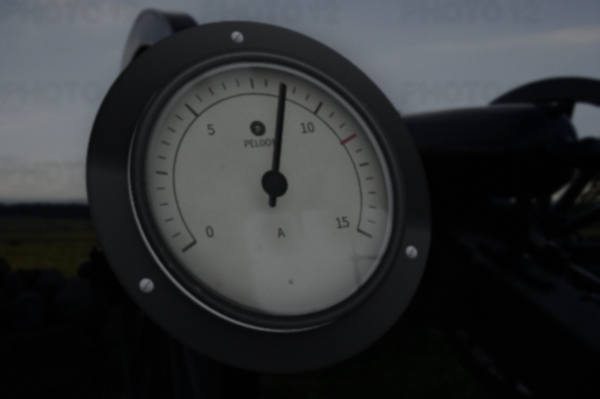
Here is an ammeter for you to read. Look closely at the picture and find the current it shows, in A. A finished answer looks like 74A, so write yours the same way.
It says 8.5A
